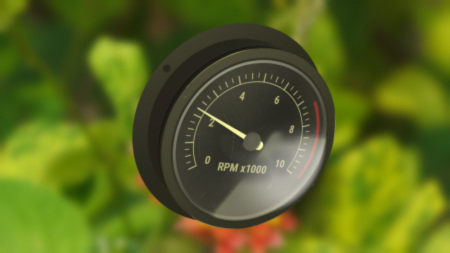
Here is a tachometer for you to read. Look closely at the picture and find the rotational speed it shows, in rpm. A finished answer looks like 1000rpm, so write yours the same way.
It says 2250rpm
